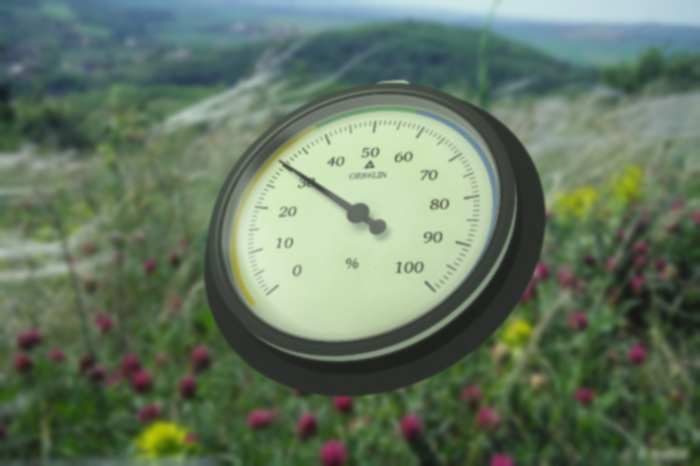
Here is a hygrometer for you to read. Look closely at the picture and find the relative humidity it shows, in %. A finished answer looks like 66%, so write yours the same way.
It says 30%
